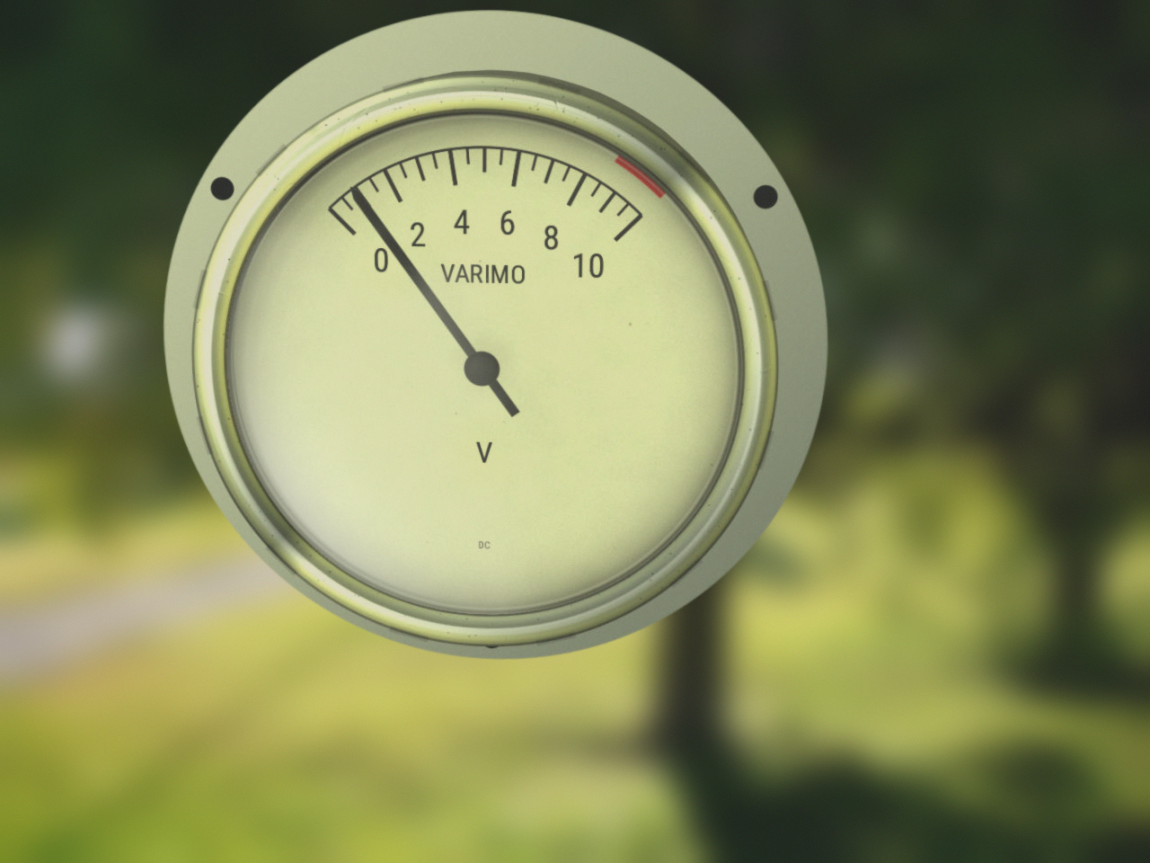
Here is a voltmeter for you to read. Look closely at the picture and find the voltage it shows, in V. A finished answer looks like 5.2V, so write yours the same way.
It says 1V
